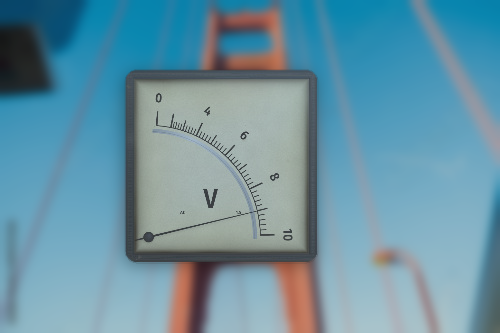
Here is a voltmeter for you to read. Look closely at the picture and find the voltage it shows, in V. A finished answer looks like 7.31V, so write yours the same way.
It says 9V
